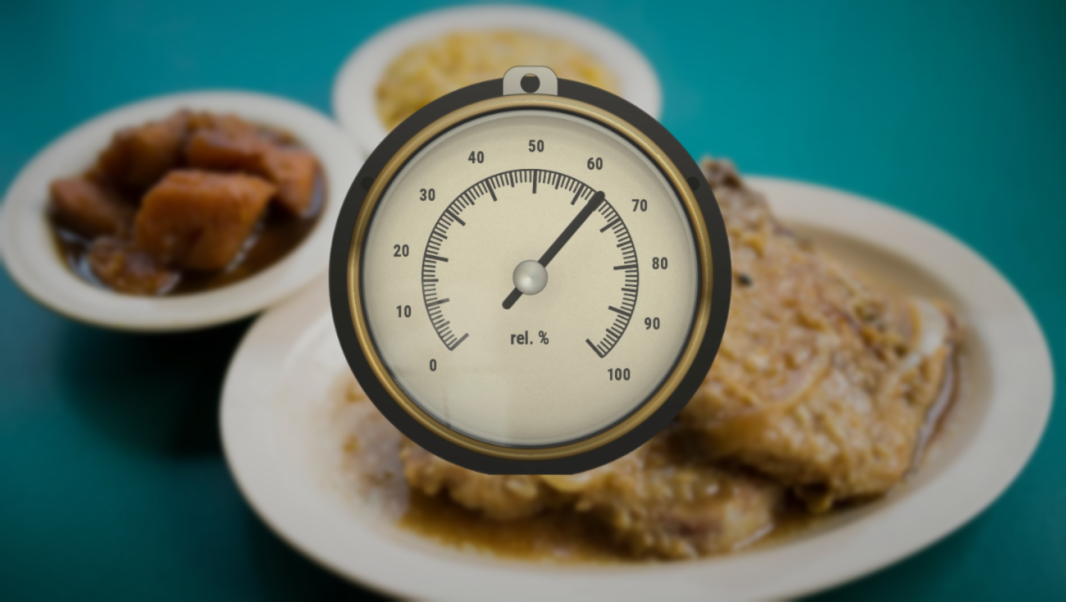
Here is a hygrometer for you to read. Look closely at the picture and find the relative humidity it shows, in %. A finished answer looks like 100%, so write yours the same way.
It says 64%
